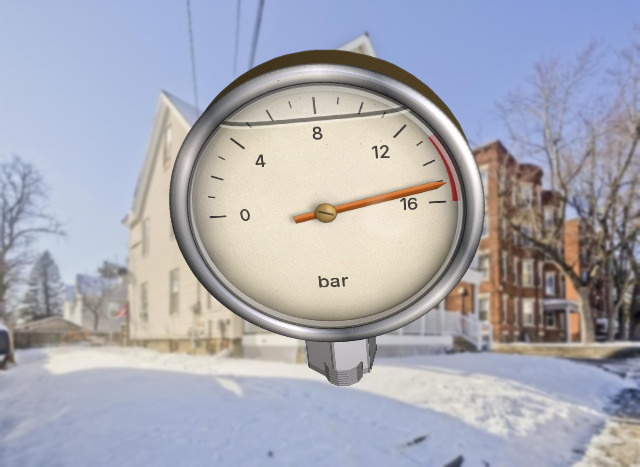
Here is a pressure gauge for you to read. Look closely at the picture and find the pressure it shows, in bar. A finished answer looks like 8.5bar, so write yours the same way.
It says 15bar
